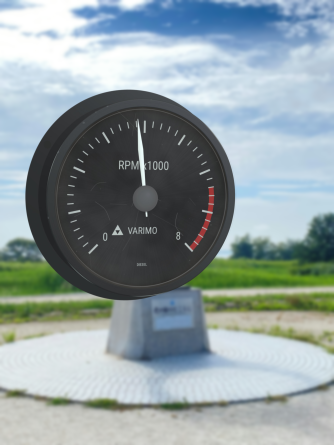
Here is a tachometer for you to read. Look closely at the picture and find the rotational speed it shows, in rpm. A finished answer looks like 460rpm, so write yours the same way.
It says 3800rpm
